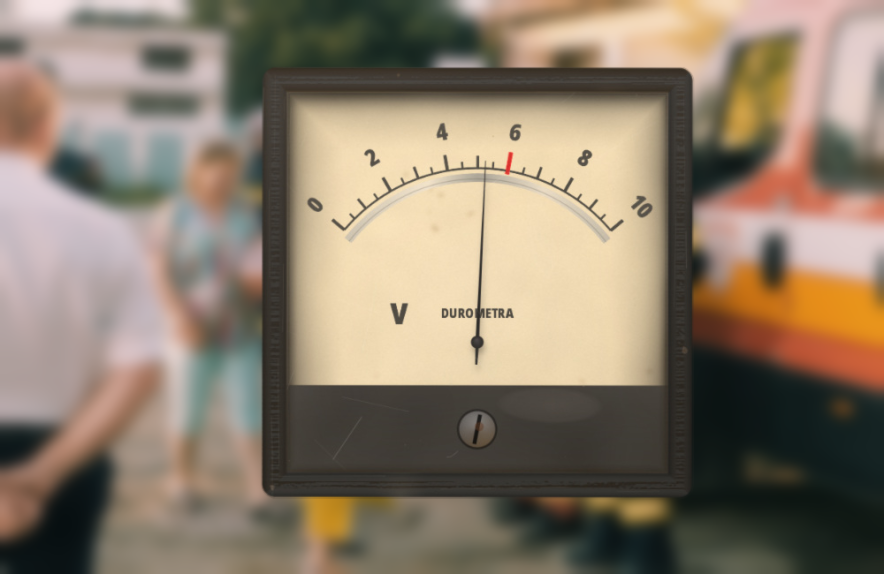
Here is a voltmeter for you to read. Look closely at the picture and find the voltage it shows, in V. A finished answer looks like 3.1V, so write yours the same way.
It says 5.25V
